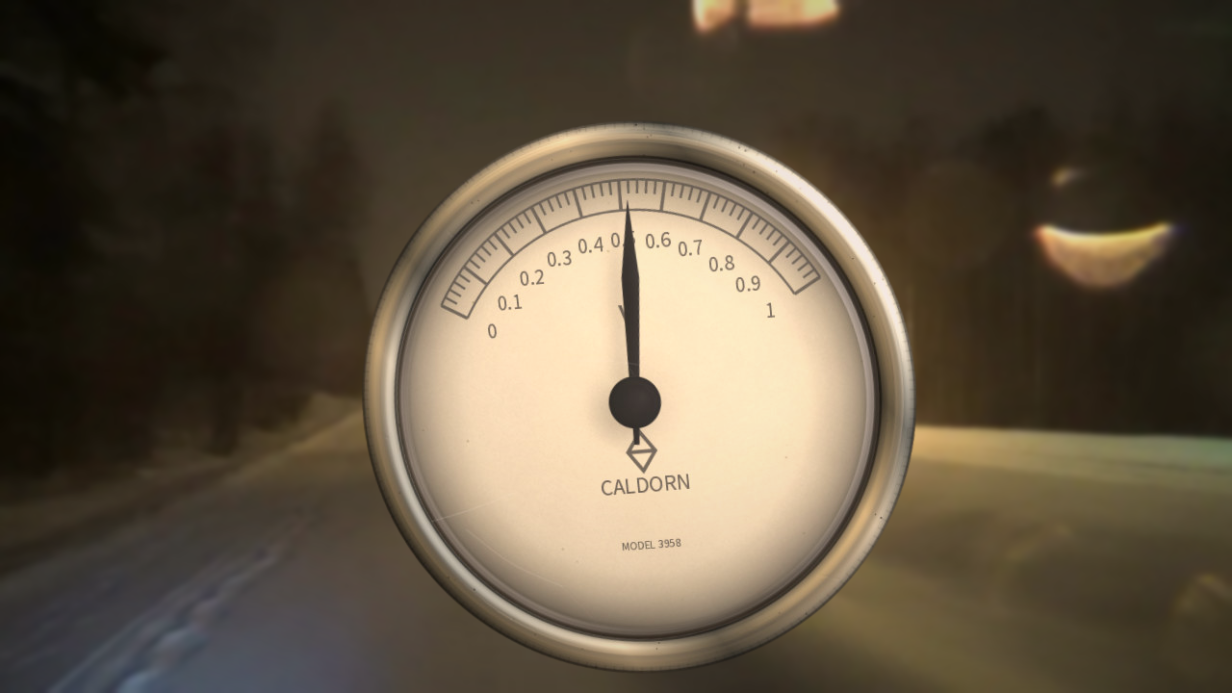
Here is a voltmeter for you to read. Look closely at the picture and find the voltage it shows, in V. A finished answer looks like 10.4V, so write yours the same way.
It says 0.52V
